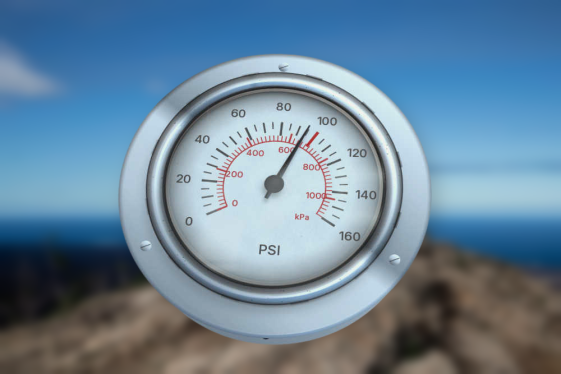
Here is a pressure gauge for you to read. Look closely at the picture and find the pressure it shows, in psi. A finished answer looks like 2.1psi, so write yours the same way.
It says 95psi
